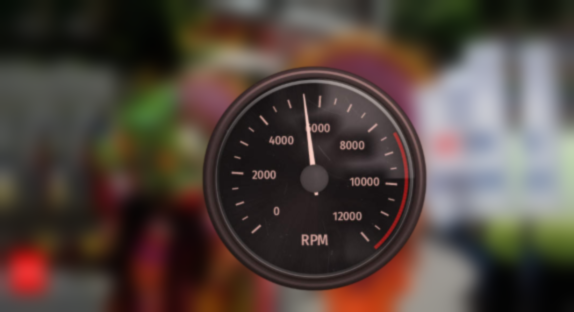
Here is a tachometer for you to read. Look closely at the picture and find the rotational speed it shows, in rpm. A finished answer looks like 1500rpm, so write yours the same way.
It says 5500rpm
